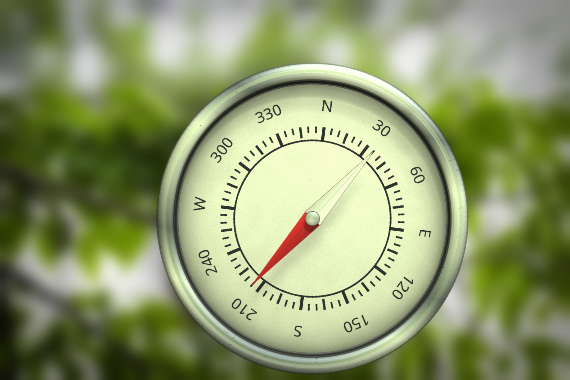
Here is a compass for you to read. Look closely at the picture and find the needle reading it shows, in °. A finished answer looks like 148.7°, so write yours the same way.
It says 215°
